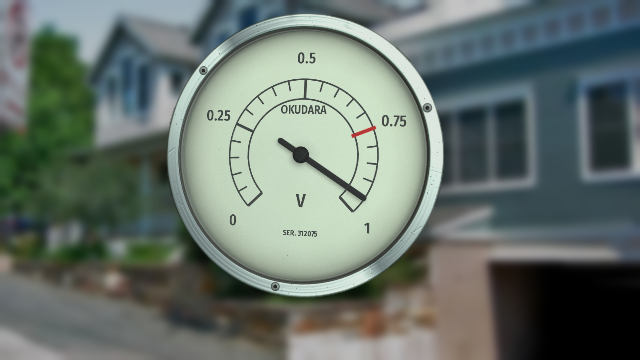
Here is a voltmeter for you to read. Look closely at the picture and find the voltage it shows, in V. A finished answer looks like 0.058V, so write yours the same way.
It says 0.95V
